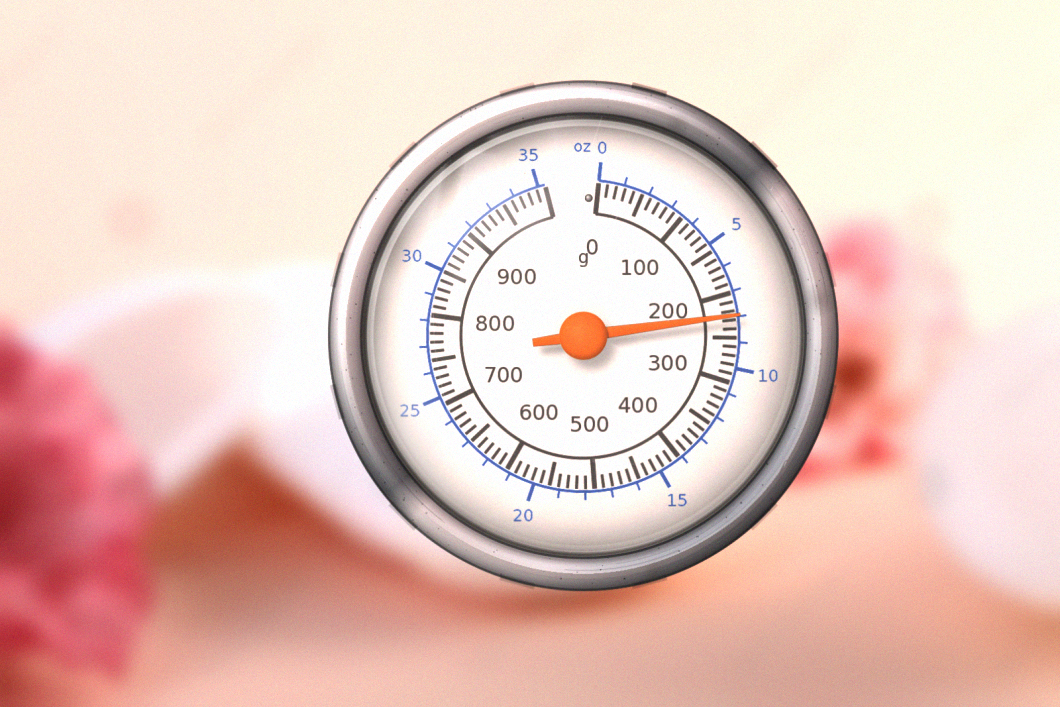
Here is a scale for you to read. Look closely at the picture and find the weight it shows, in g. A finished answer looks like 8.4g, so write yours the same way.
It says 225g
